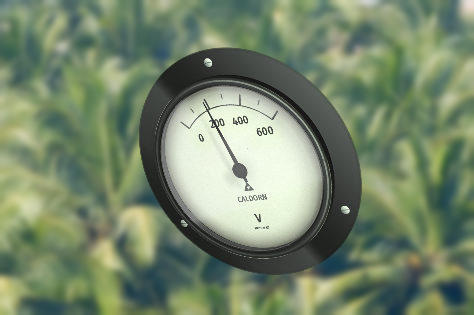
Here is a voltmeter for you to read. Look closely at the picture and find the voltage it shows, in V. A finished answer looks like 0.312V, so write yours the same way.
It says 200V
